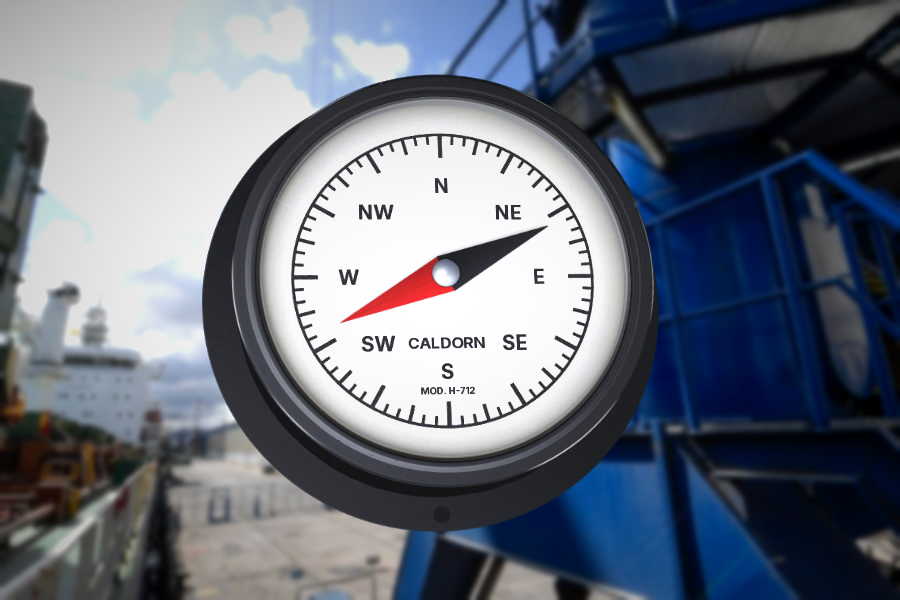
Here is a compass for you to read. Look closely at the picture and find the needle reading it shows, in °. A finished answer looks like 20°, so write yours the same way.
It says 245°
